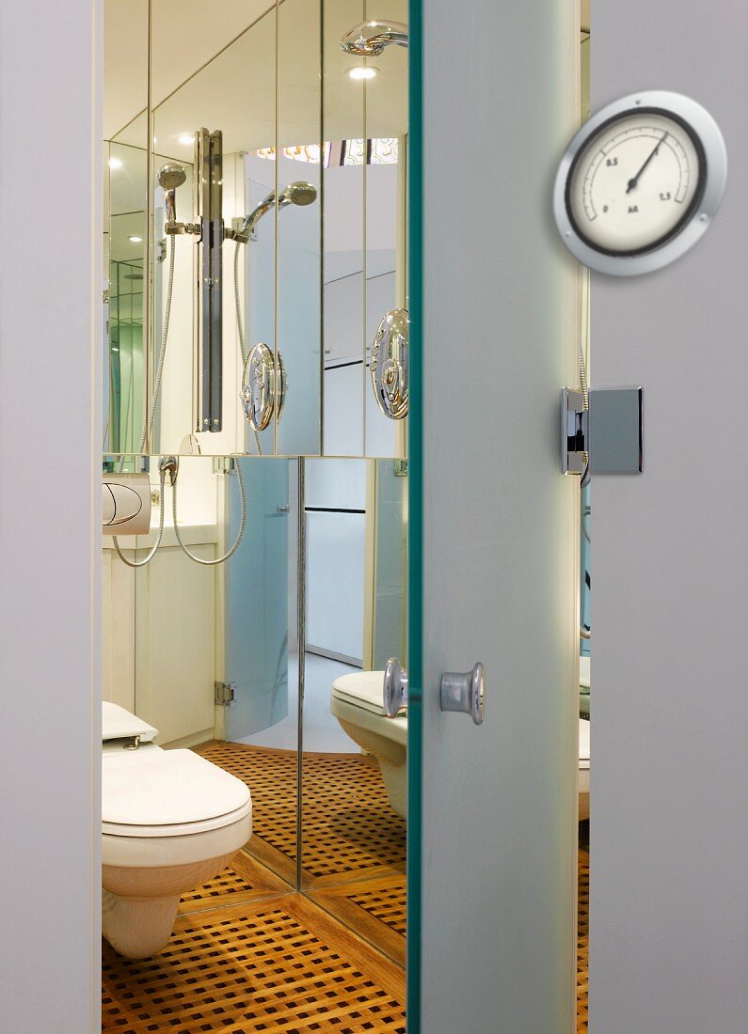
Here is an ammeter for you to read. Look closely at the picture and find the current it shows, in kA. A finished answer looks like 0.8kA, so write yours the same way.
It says 1kA
